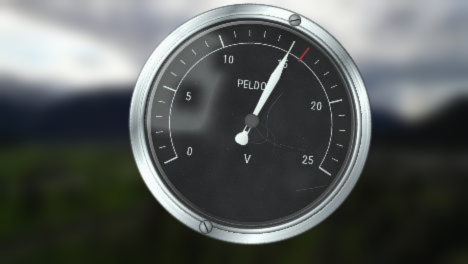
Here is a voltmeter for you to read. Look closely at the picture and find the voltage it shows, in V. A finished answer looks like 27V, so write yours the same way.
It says 15V
